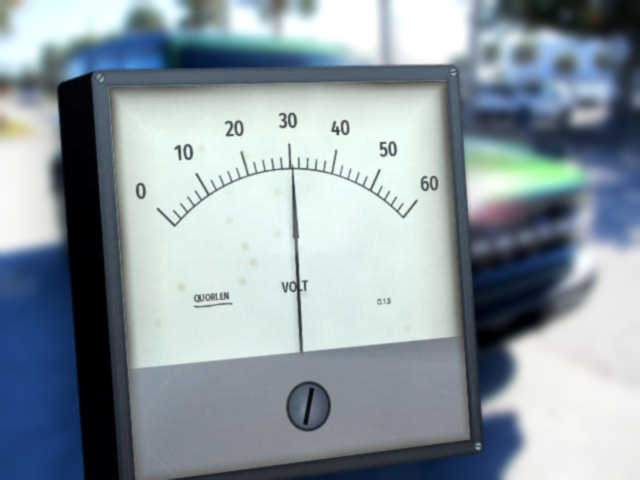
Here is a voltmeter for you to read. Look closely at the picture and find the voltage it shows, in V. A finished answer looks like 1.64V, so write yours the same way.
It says 30V
